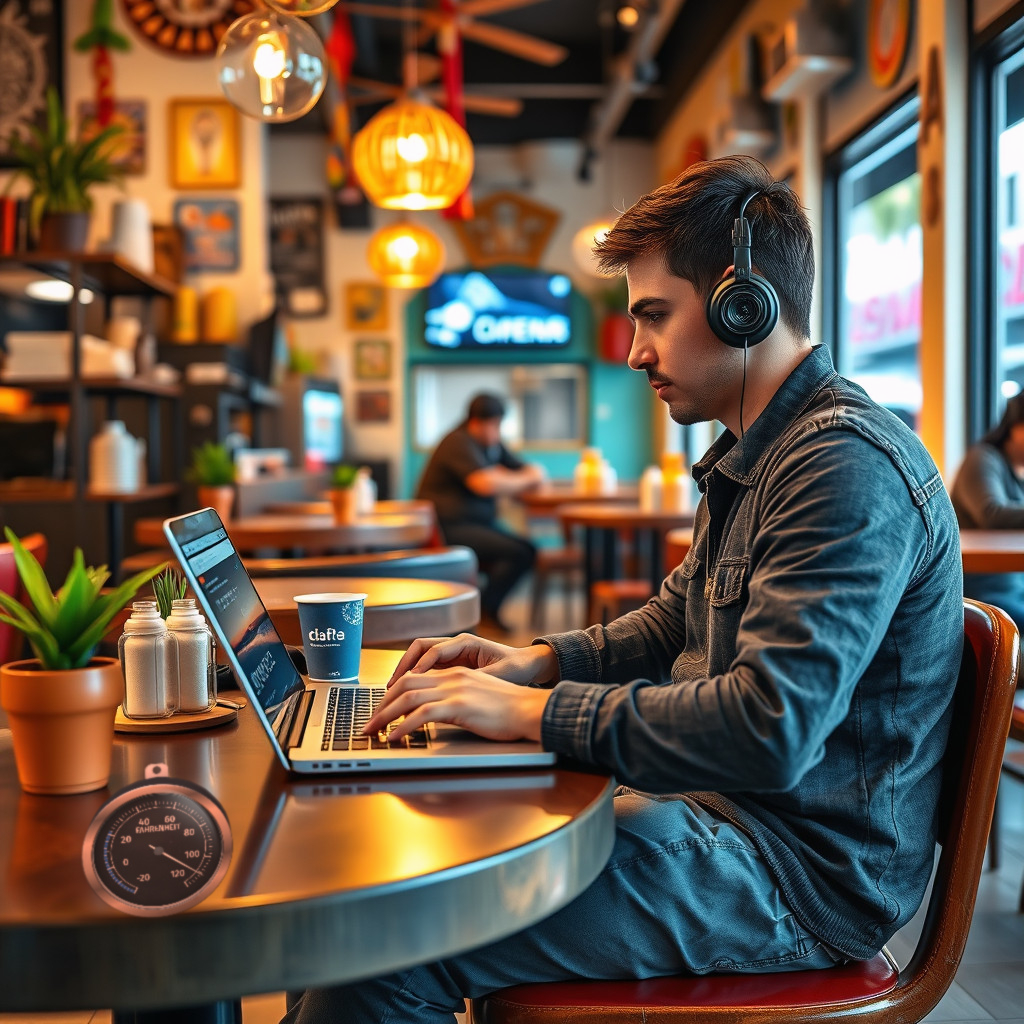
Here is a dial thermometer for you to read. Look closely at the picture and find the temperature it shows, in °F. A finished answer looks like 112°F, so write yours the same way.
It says 110°F
